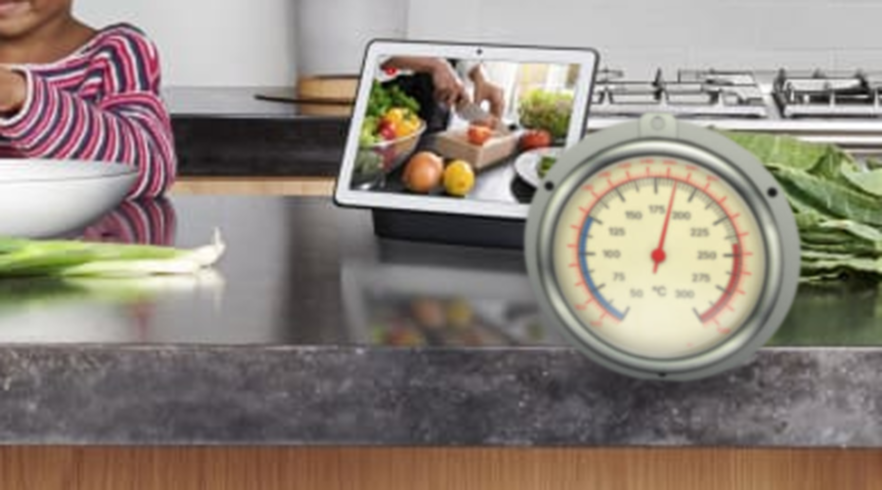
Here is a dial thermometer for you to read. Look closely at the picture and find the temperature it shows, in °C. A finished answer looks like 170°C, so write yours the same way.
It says 187.5°C
